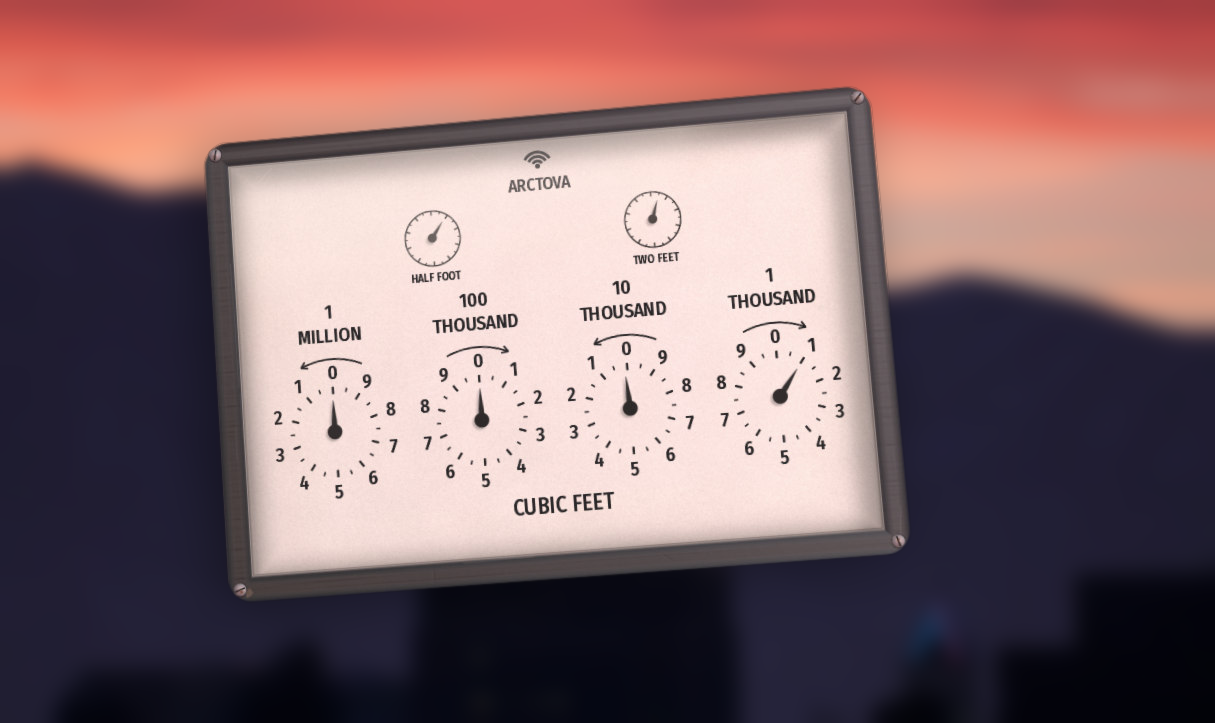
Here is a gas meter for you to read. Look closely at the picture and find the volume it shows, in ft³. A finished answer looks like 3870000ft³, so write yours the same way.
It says 100ft³
